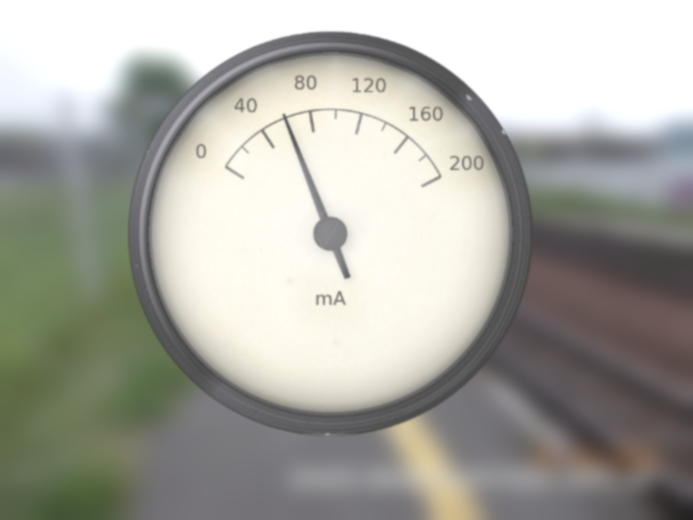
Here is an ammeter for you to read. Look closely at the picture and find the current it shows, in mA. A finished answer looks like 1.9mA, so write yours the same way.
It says 60mA
